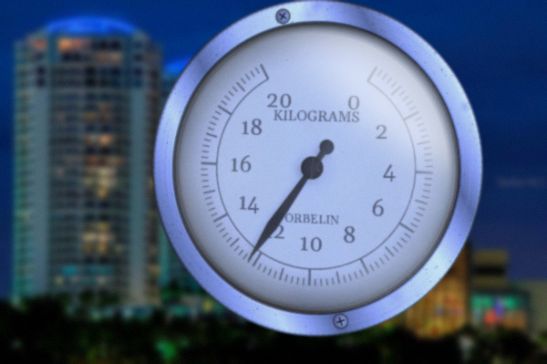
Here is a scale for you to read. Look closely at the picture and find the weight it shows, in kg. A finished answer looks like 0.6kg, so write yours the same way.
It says 12.2kg
